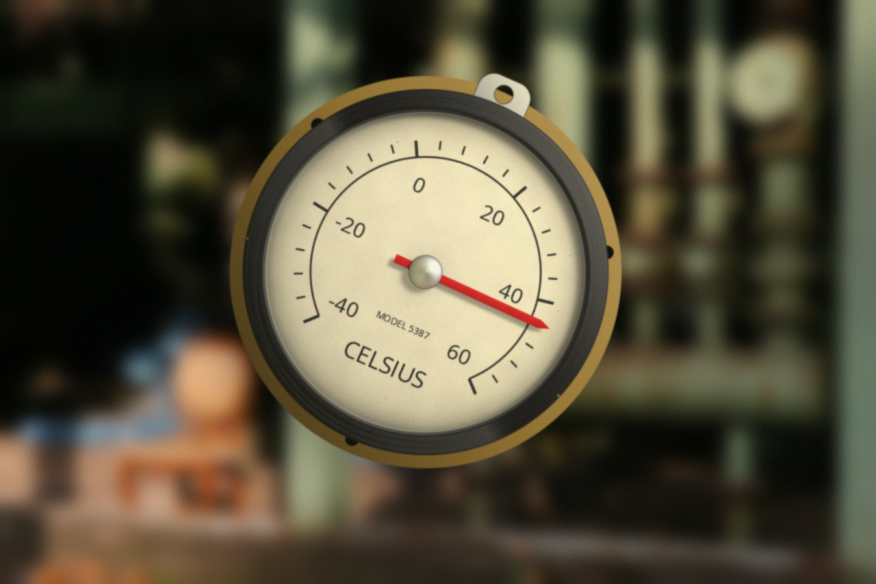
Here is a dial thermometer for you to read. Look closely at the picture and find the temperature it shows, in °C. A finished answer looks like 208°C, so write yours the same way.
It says 44°C
